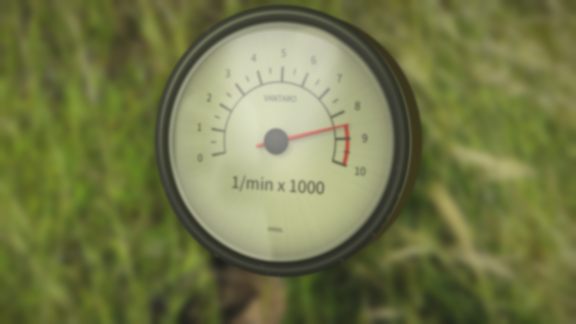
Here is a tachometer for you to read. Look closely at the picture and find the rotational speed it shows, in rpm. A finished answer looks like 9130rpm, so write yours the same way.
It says 8500rpm
